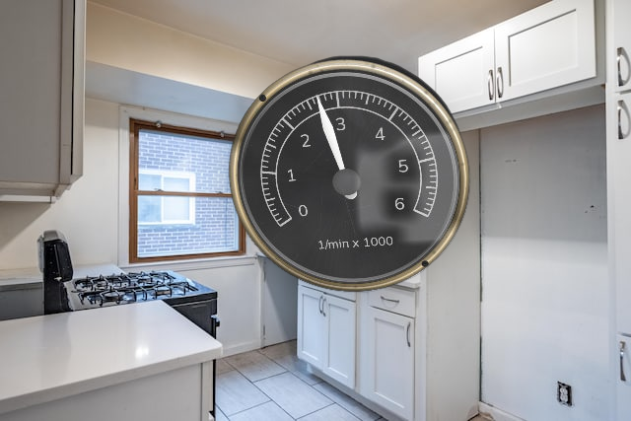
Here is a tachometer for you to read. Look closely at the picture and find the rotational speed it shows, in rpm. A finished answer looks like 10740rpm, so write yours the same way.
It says 2700rpm
